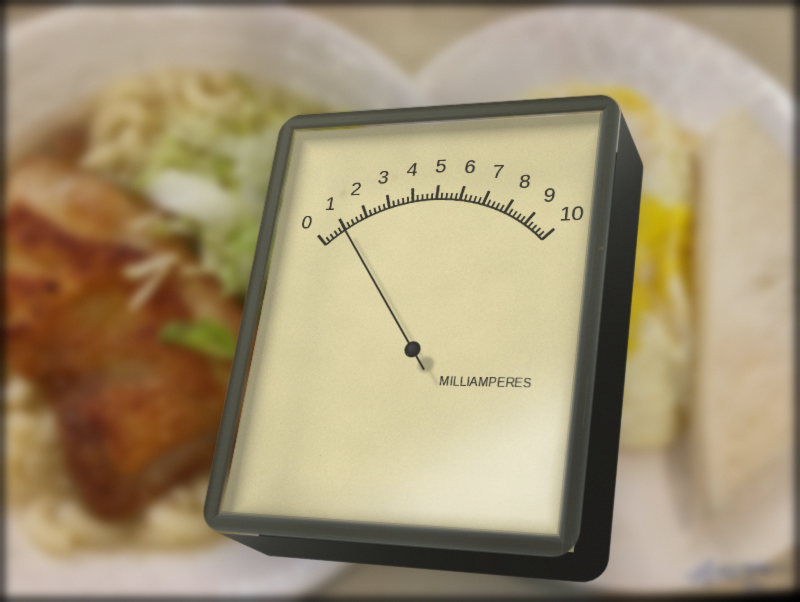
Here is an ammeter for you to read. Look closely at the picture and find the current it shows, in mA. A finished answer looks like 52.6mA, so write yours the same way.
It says 1mA
